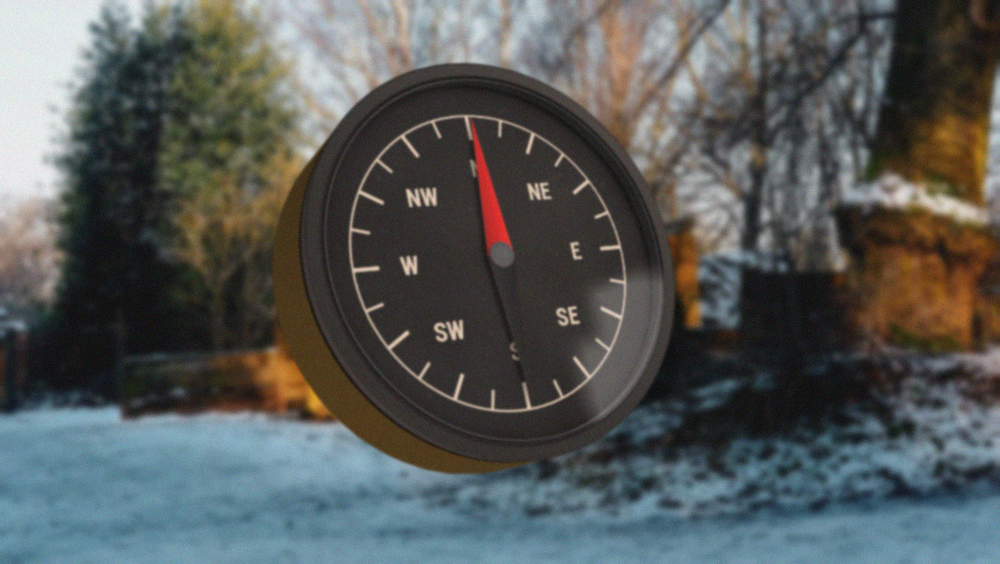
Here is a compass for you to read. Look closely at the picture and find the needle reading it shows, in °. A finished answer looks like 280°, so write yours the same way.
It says 0°
